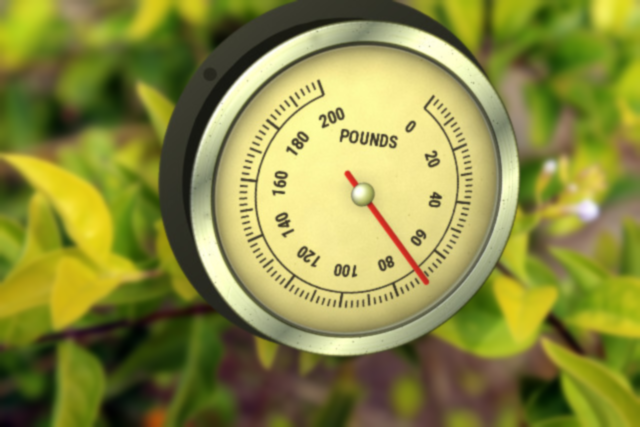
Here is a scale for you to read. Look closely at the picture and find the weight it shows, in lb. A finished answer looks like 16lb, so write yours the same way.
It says 70lb
